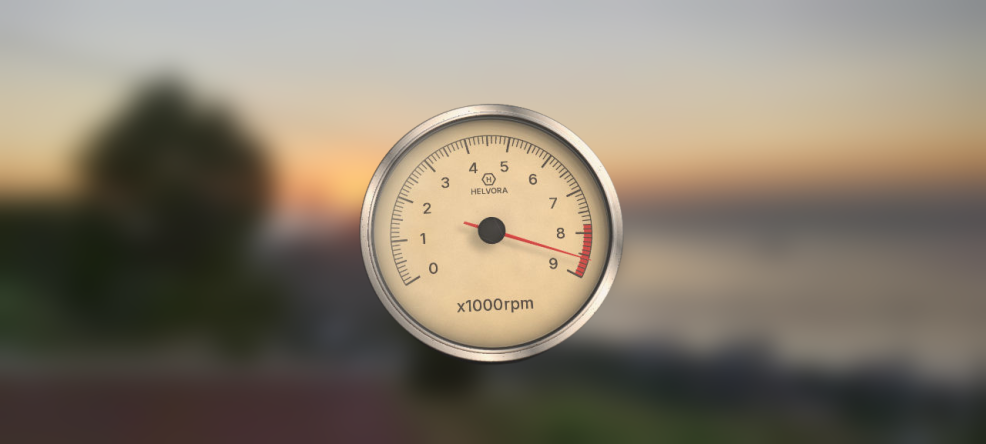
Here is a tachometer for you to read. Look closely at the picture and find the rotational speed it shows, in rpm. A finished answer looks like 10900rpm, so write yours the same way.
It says 8600rpm
